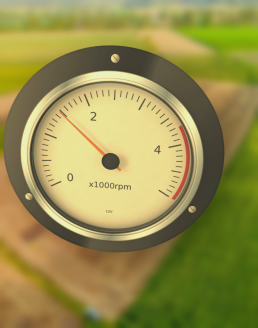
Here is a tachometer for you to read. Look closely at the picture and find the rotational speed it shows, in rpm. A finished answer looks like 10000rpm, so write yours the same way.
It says 1500rpm
